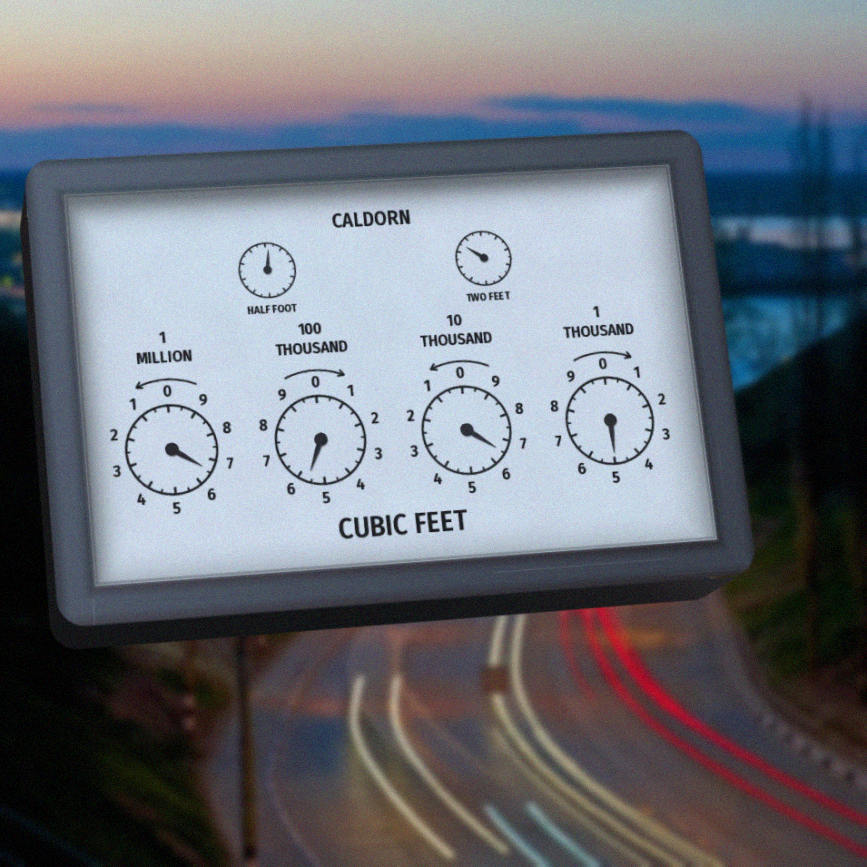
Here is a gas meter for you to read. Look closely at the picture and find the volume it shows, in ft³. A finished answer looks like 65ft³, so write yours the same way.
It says 656500ft³
